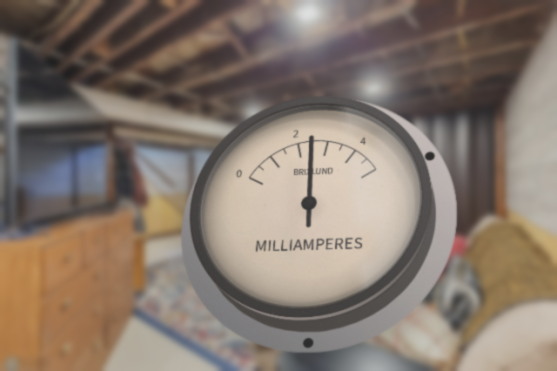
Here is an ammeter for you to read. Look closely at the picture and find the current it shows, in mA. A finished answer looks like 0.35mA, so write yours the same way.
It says 2.5mA
